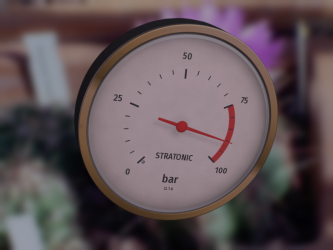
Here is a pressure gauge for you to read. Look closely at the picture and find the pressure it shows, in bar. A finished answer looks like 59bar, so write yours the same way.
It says 90bar
